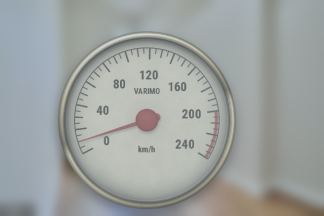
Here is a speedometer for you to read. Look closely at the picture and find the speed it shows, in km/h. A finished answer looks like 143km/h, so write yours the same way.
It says 10km/h
